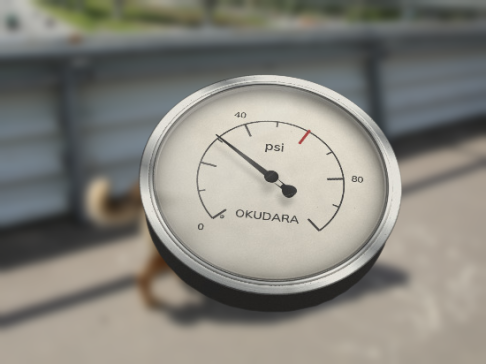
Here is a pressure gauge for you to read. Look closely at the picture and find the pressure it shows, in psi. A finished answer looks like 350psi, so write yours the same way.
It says 30psi
